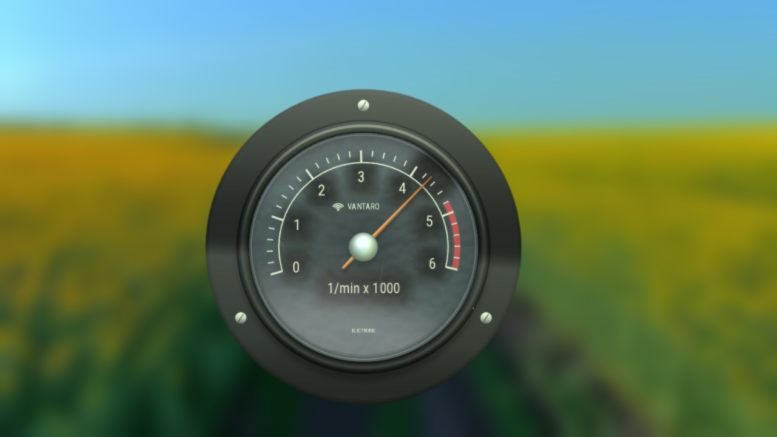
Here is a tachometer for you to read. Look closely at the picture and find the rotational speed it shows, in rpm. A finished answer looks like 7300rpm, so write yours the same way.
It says 4300rpm
